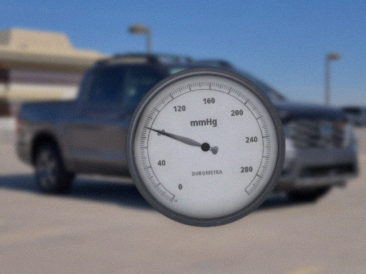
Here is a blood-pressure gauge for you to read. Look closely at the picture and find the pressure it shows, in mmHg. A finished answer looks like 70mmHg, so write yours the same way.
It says 80mmHg
